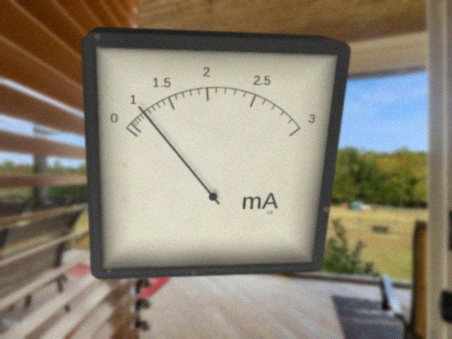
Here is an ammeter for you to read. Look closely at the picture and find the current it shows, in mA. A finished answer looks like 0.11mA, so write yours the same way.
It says 1mA
